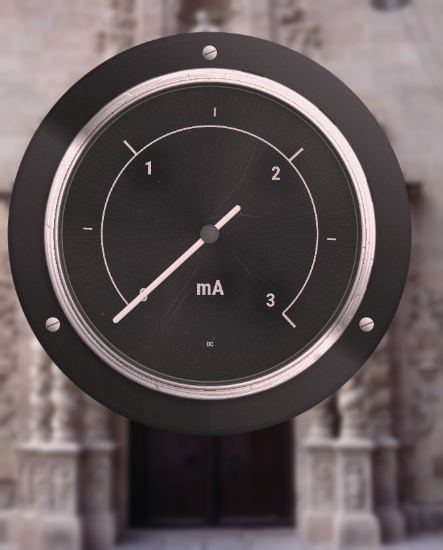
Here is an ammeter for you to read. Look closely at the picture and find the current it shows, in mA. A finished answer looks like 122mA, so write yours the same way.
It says 0mA
